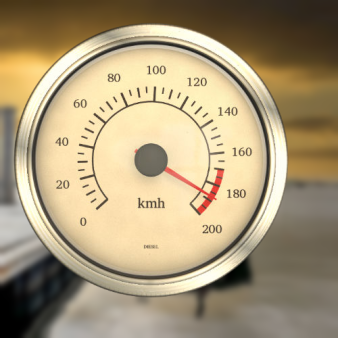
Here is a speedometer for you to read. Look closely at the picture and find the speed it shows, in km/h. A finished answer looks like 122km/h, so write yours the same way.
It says 187.5km/h
